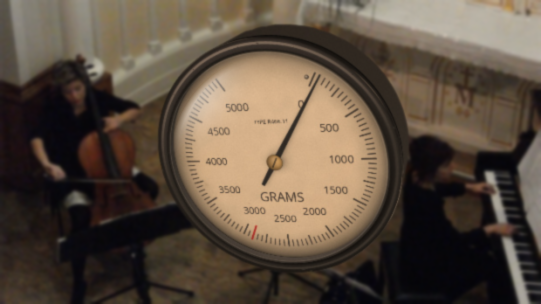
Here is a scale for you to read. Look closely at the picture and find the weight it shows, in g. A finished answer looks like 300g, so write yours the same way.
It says 50g
